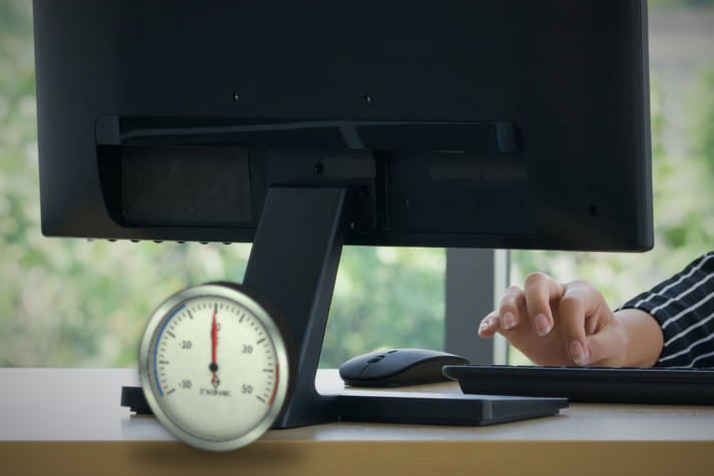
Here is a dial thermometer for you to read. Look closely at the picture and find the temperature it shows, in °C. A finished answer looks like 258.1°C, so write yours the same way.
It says 10°C
